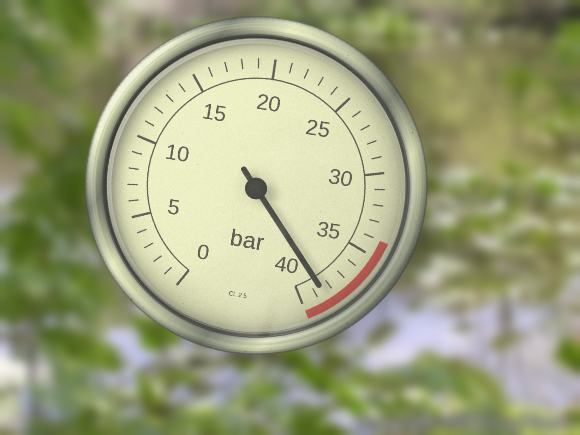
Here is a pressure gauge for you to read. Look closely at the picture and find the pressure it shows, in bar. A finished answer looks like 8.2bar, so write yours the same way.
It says 38.5bar
